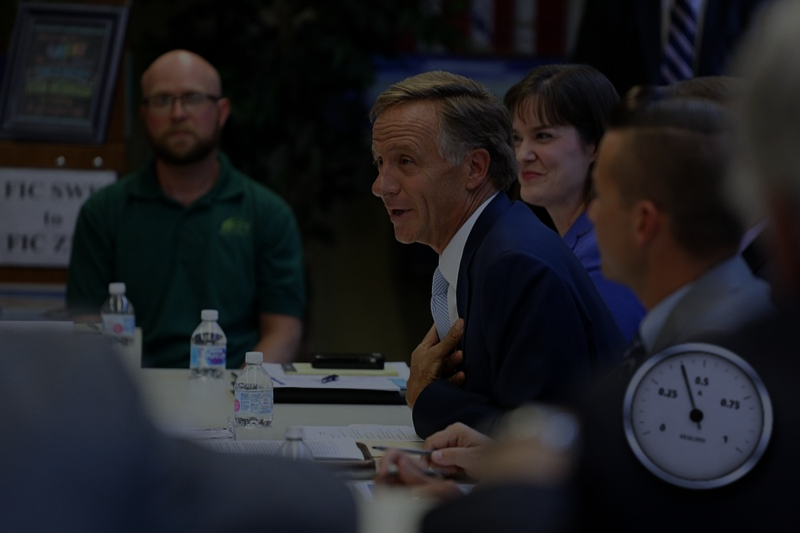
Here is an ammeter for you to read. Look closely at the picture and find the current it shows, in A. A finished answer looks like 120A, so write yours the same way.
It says 0.4A
